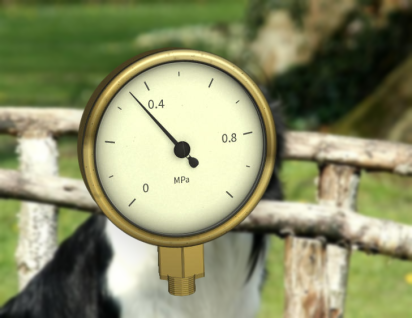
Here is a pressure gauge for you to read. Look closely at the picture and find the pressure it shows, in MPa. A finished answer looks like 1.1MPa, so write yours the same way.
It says 0.35MPa
